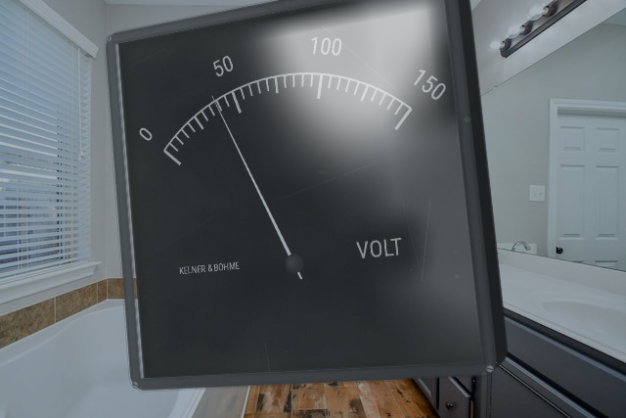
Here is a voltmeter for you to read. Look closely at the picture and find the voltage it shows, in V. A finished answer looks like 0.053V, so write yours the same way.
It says 40V
